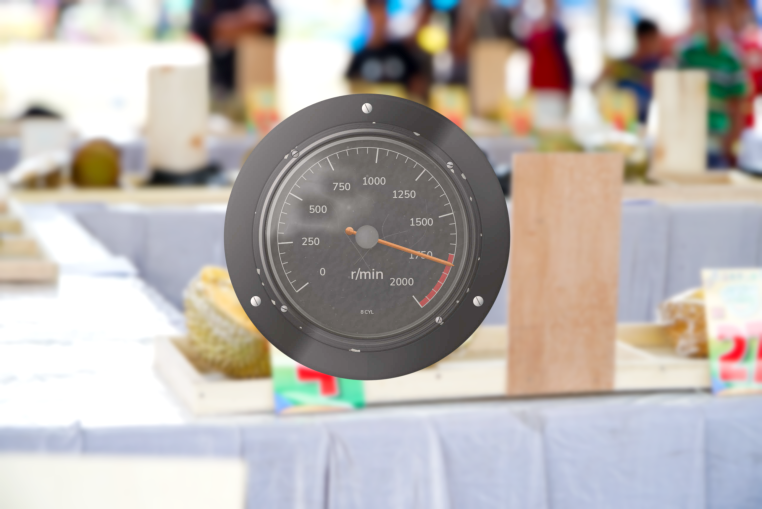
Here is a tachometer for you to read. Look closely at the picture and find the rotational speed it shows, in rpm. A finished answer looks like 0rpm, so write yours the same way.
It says 1750rpm
